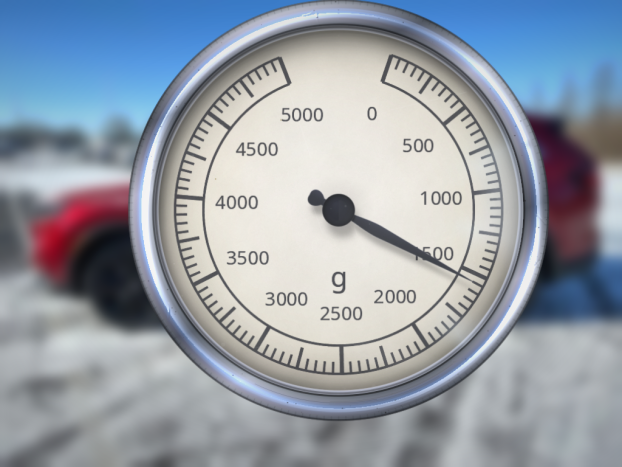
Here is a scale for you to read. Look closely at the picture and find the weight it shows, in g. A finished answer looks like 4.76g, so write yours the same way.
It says 1550g
